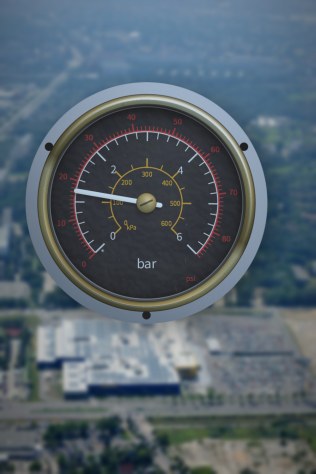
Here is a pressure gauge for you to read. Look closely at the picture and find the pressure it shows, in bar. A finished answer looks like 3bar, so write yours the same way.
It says 1.2bar
